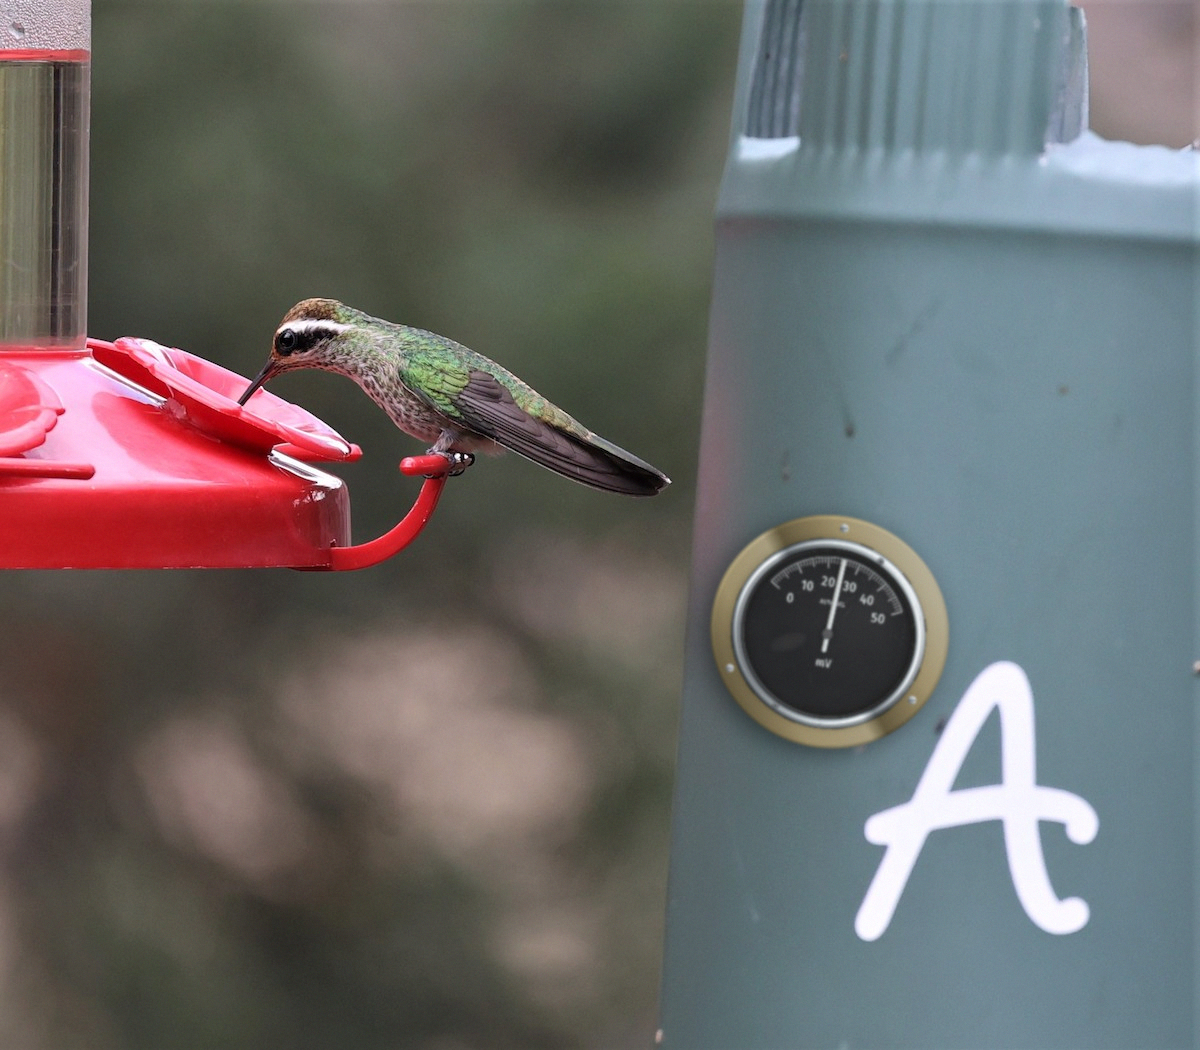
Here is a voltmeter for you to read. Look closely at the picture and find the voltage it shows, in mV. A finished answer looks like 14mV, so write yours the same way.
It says 25mV
